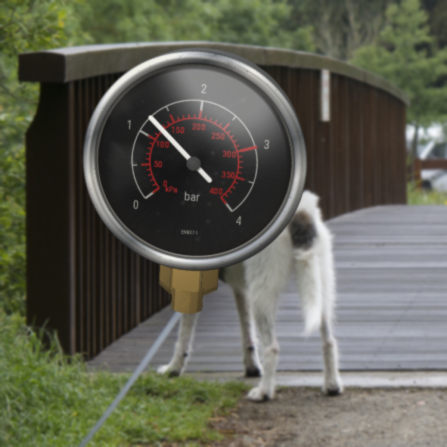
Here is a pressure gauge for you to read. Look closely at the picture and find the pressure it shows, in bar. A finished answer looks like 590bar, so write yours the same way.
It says 1.25bar
